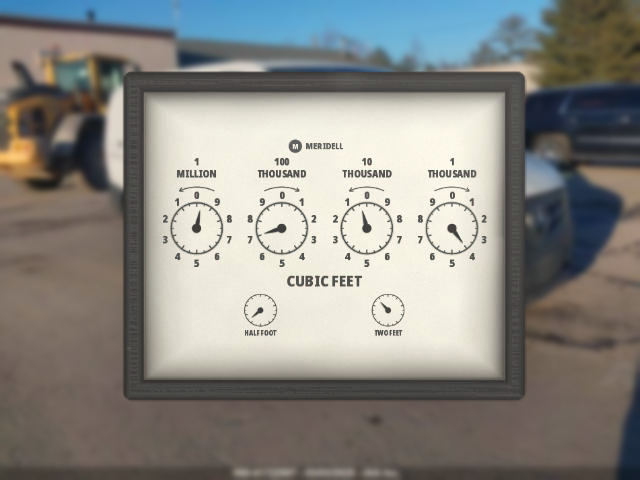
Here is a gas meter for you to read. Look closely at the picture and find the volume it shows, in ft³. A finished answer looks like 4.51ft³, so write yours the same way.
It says 970400ft³
